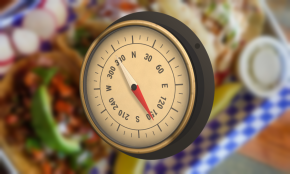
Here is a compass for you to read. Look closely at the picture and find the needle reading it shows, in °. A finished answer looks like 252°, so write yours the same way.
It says 150°
